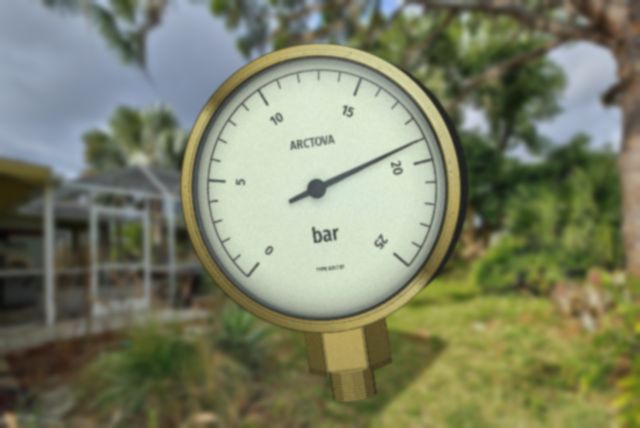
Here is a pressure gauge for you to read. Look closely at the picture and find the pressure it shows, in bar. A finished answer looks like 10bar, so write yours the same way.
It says 19bar
